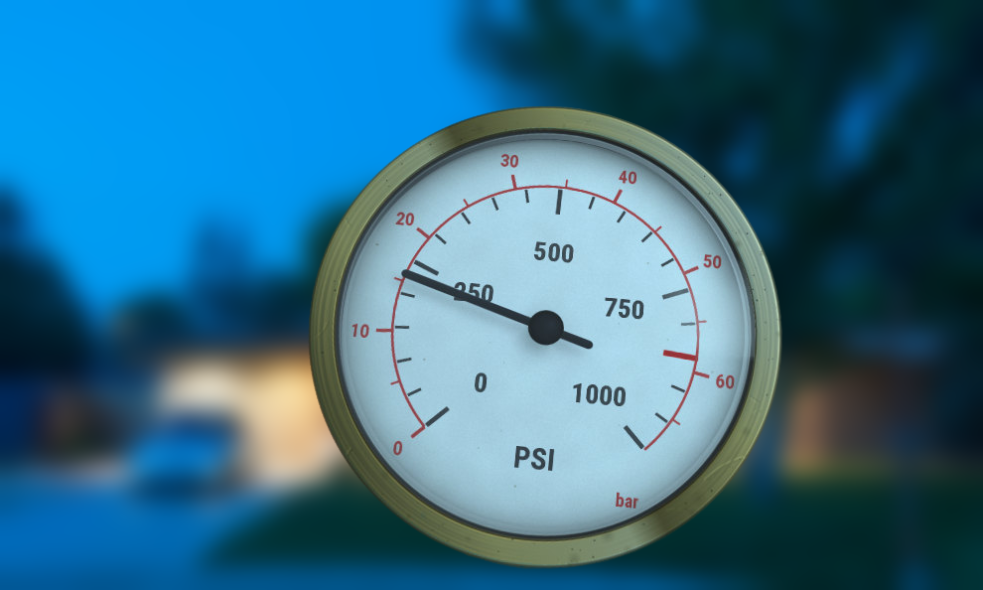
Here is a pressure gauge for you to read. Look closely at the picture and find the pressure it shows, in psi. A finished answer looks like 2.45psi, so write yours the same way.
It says 225psi
